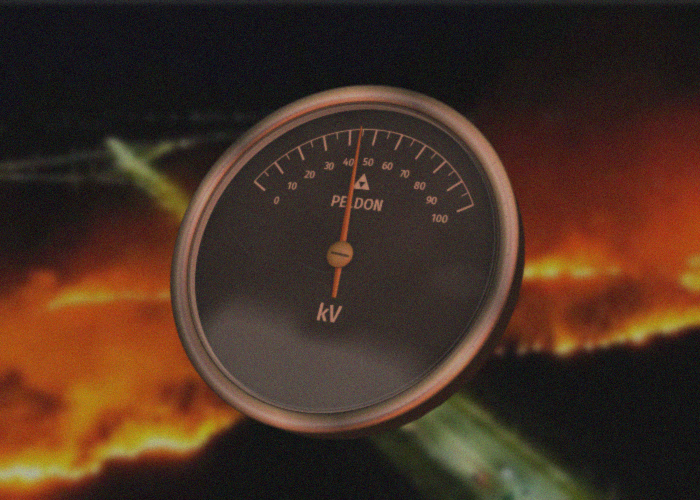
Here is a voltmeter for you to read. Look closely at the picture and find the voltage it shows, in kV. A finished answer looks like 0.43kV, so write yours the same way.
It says 45kV
